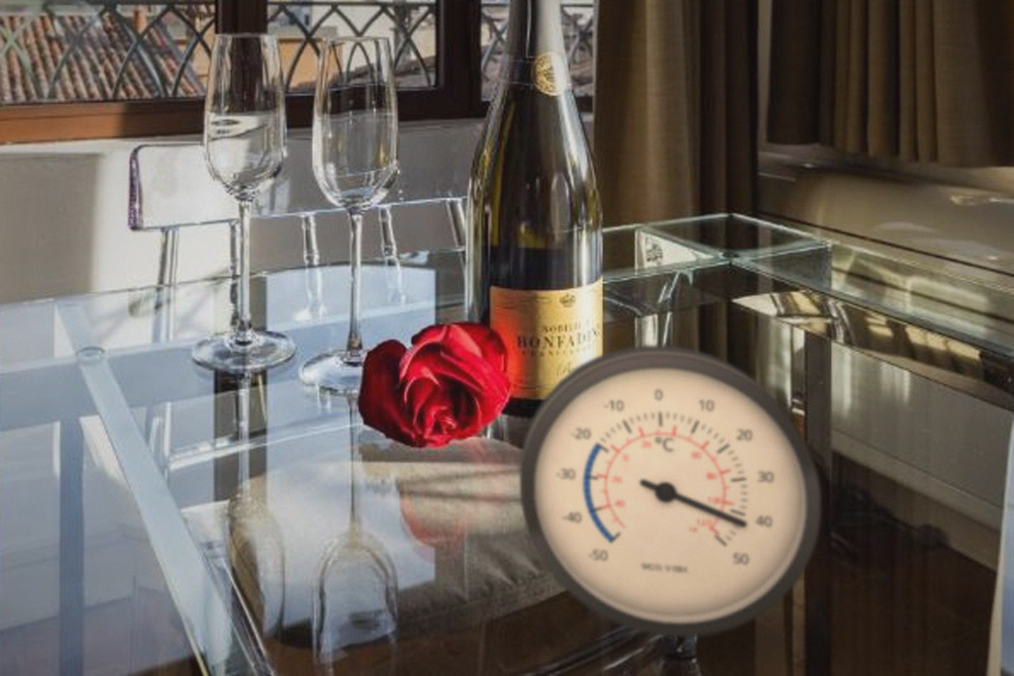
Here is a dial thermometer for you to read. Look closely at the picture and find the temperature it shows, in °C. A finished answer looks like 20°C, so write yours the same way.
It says 42°C
